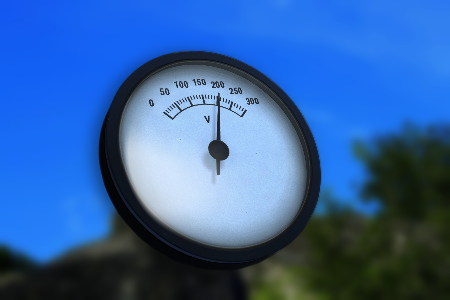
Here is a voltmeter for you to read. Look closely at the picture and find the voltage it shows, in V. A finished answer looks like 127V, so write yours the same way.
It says 200V
